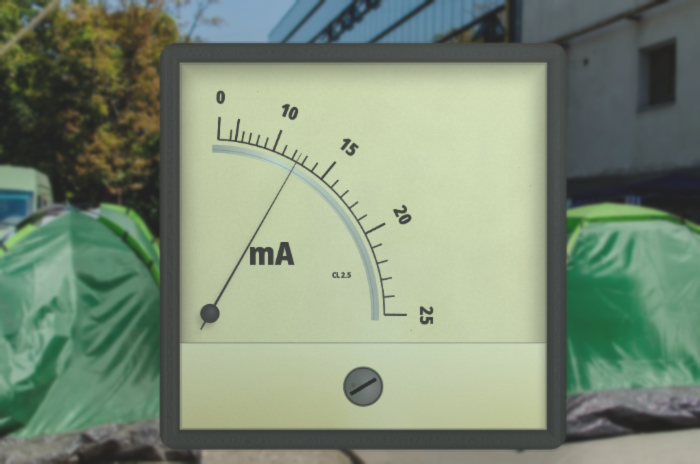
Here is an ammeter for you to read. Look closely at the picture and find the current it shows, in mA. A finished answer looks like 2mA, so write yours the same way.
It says 12.5mA
